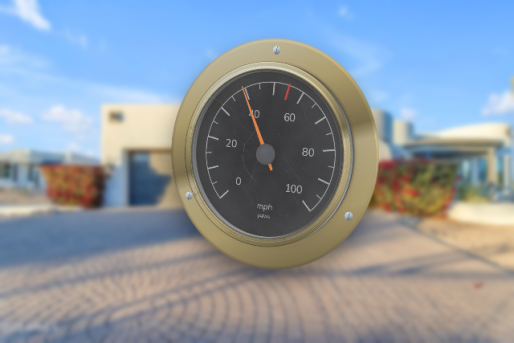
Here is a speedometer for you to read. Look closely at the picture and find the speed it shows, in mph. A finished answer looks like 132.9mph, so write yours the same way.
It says 40mph
